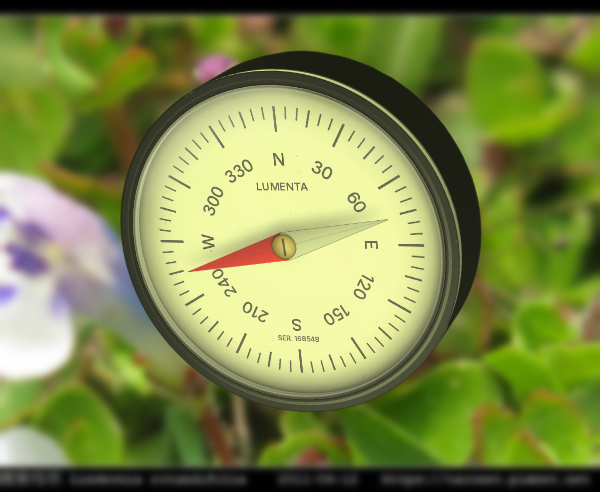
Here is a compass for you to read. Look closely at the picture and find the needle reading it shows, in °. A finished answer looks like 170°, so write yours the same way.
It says 255°
